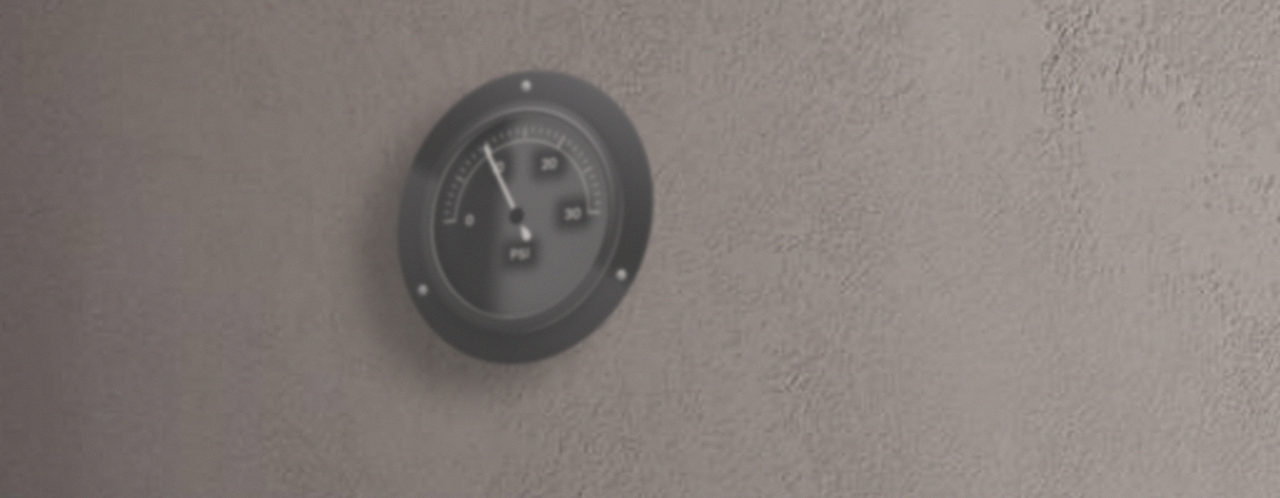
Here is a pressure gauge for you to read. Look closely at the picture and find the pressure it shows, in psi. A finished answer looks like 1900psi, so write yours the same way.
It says 10psi
